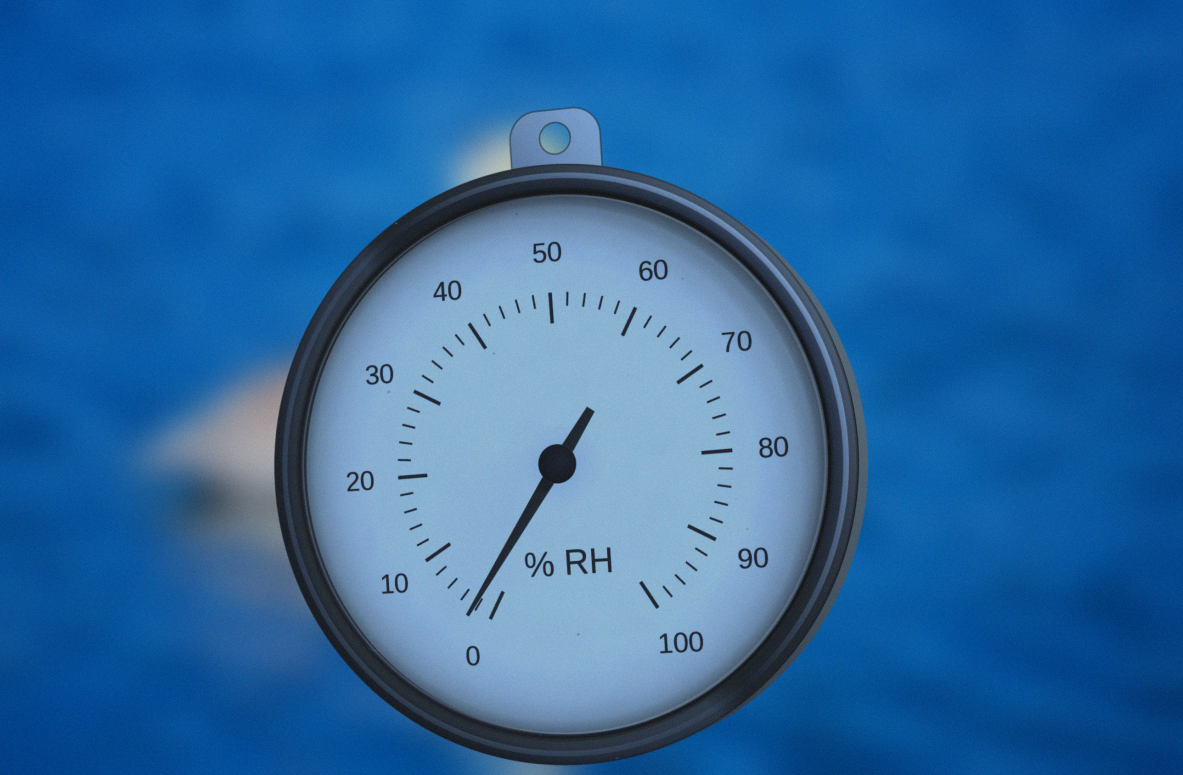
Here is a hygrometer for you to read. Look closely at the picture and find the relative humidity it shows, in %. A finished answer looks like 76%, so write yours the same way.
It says 2%
